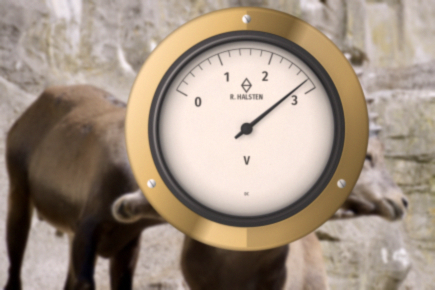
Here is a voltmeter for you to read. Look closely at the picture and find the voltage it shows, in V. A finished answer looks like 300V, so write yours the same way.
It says 2.8V
